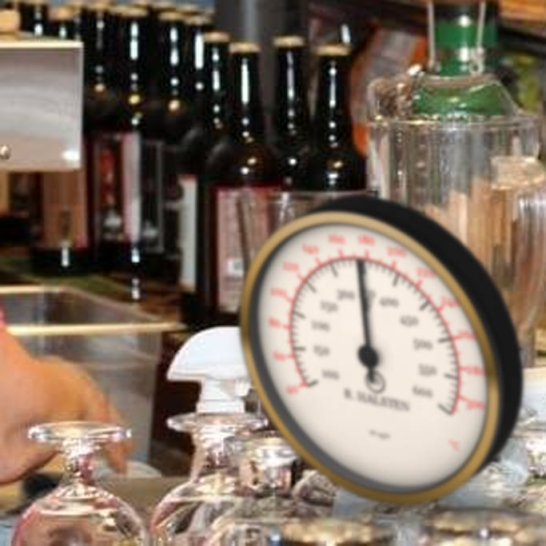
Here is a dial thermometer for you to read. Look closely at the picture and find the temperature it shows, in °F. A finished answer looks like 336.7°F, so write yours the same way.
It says 350°F
